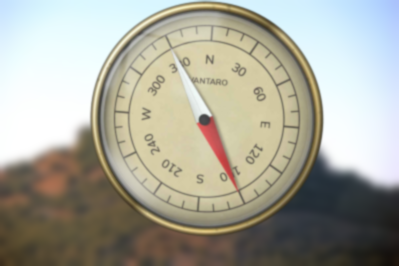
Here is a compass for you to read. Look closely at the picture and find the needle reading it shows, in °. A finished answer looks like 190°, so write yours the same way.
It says 150°
